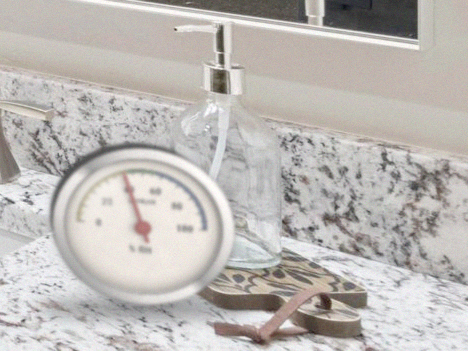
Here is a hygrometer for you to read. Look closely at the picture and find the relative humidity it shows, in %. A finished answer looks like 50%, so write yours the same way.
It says 40%
